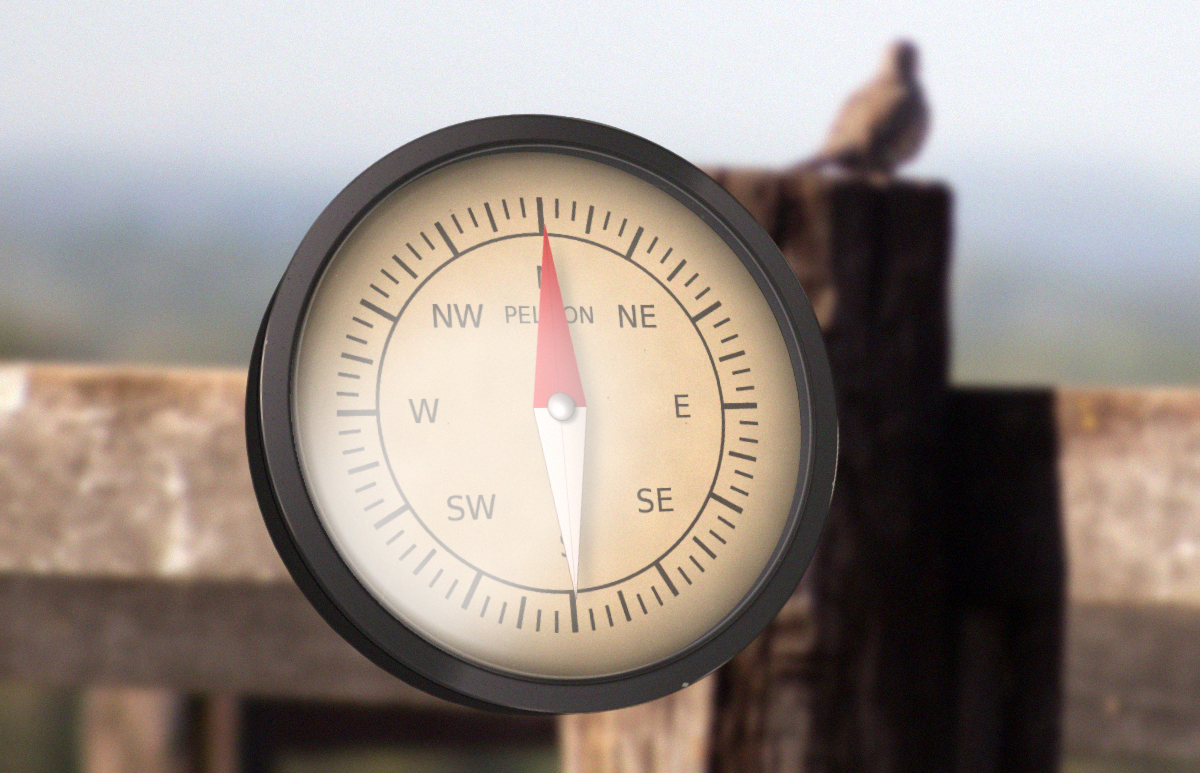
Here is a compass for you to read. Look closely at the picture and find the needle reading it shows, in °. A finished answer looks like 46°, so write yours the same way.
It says 0°
